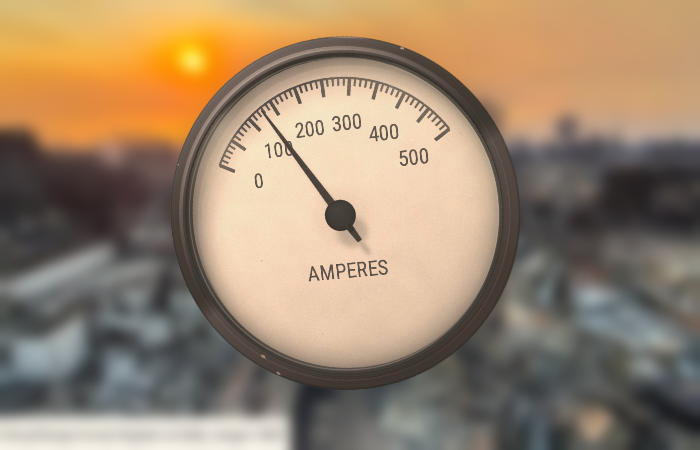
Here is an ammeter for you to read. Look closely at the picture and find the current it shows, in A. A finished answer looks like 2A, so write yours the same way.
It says 130A
